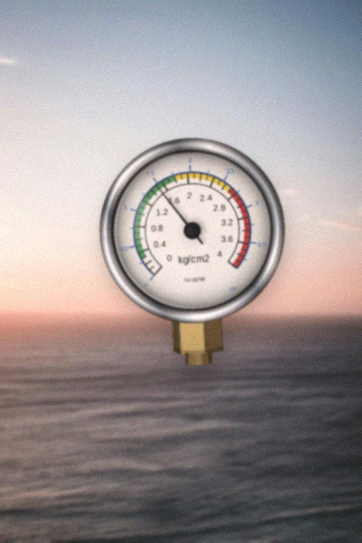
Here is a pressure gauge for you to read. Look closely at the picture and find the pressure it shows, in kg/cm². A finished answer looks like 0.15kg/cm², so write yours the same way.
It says 1.5kg/cm²
